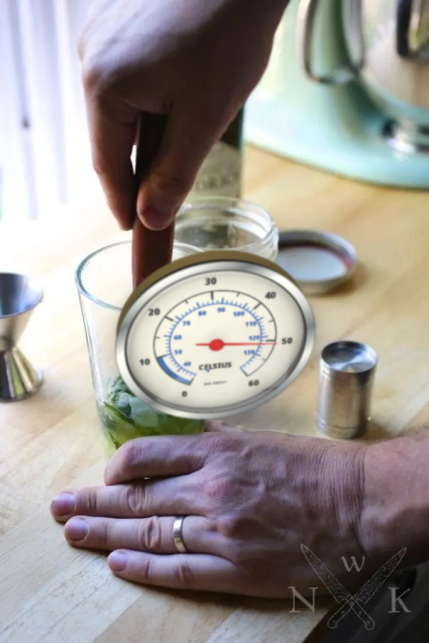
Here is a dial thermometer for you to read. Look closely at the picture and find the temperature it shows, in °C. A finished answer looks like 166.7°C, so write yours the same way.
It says 50°C
